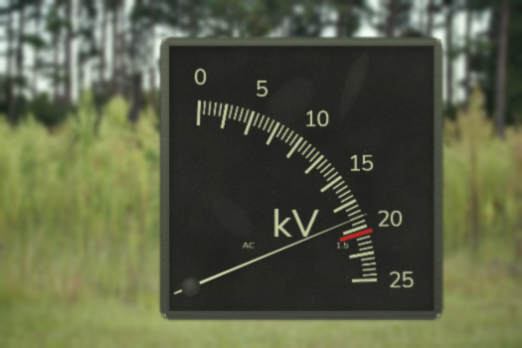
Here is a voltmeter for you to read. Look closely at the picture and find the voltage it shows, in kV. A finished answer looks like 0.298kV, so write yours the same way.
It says 19kV
